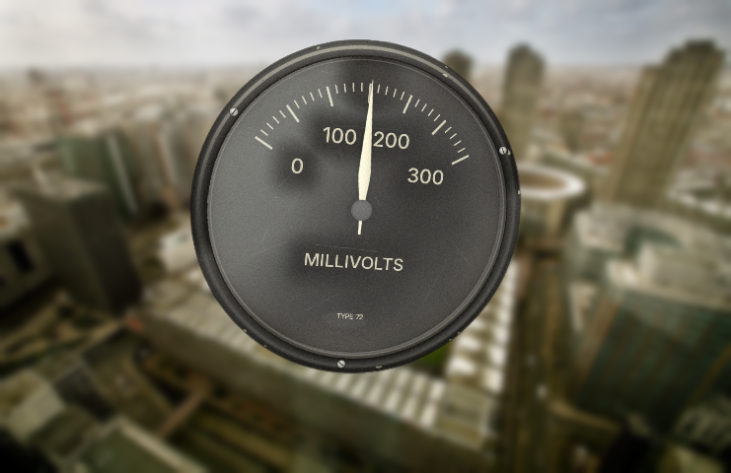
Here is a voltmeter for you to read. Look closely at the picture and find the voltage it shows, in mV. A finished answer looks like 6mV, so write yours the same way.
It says 150mV
